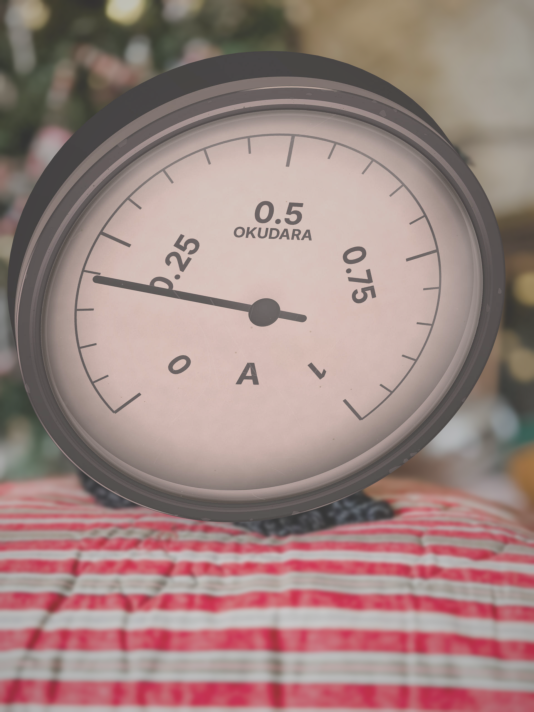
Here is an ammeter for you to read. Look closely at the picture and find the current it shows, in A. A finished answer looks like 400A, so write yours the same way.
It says 0.2A
